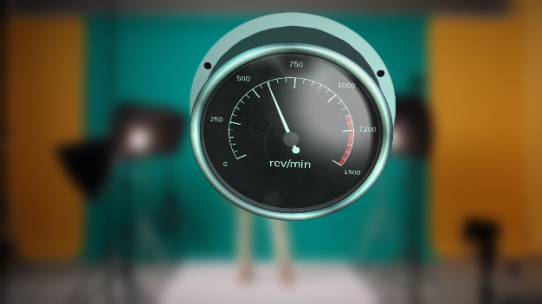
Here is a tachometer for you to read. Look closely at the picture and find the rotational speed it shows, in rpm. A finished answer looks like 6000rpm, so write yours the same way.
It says 600rpm
